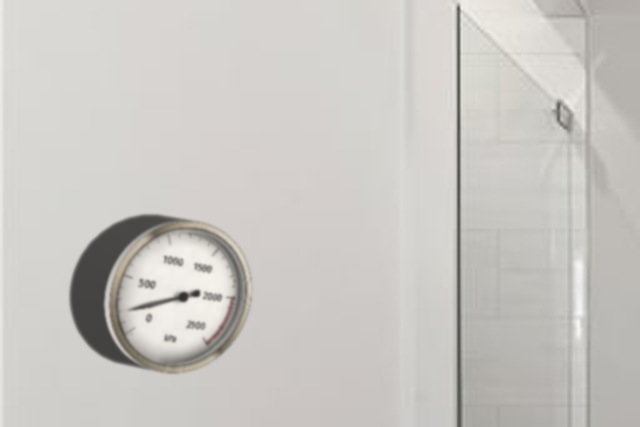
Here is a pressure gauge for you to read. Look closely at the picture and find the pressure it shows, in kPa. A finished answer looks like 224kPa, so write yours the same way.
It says 200kPa
